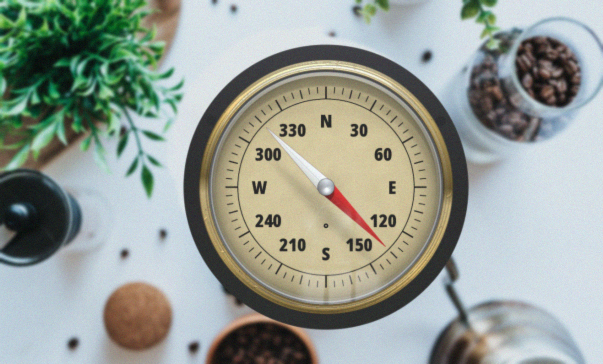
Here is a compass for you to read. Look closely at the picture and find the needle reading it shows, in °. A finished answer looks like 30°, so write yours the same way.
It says 135°
